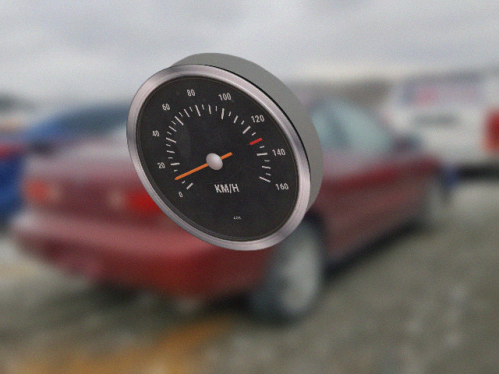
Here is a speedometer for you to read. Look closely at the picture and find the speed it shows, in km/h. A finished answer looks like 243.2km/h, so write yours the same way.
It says 10km/h
